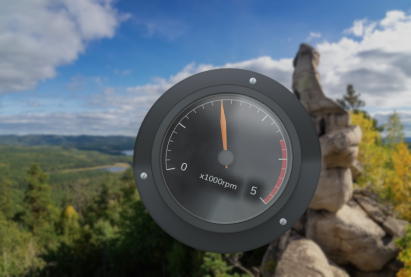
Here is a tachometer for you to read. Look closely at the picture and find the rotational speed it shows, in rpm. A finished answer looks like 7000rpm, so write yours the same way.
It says 2000rpm
